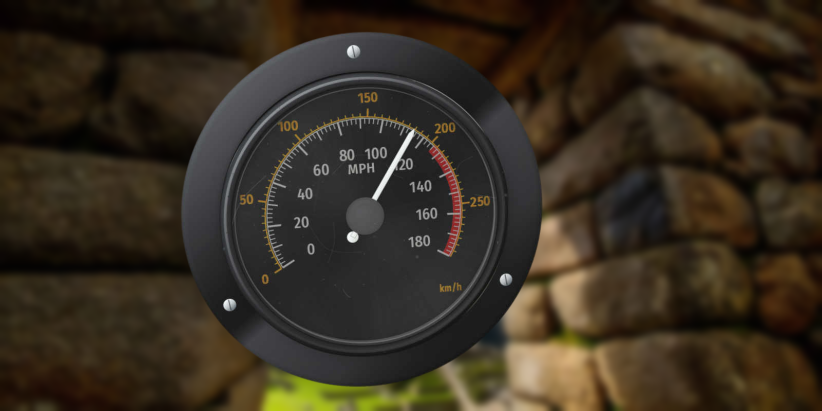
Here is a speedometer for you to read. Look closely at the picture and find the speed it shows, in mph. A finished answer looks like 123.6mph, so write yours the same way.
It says 114mph
